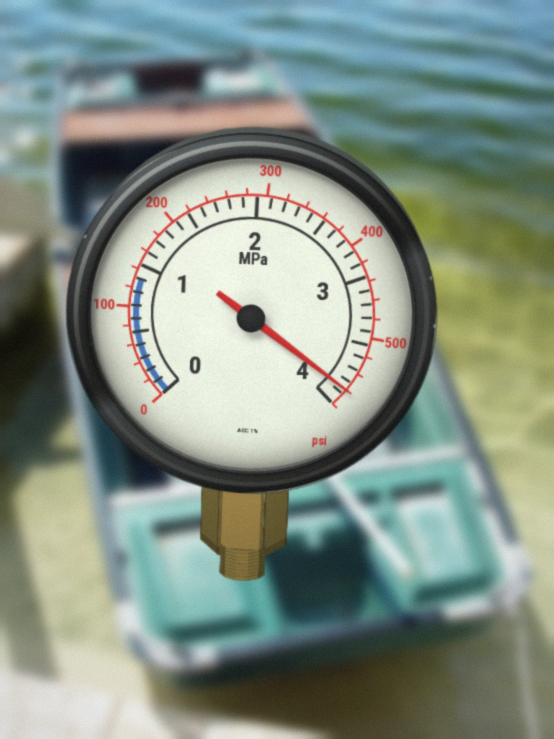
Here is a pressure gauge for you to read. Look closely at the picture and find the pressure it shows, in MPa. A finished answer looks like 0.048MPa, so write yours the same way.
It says 3.85MPa
